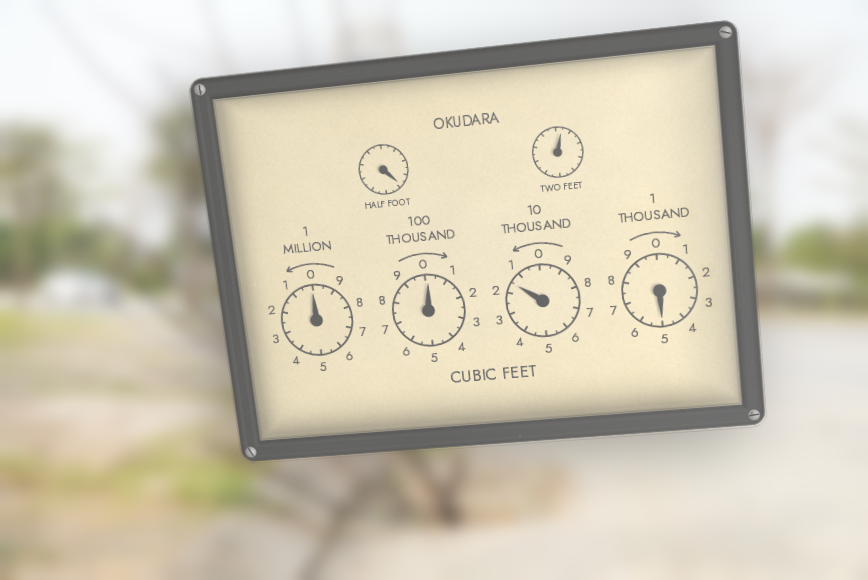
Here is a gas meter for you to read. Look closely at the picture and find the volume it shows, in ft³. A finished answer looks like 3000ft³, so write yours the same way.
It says 1500ft³
